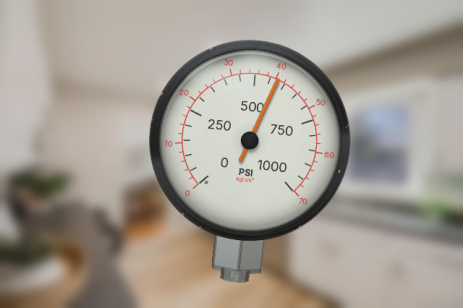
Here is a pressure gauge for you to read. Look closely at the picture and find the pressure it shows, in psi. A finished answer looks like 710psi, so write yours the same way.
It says 575psi
